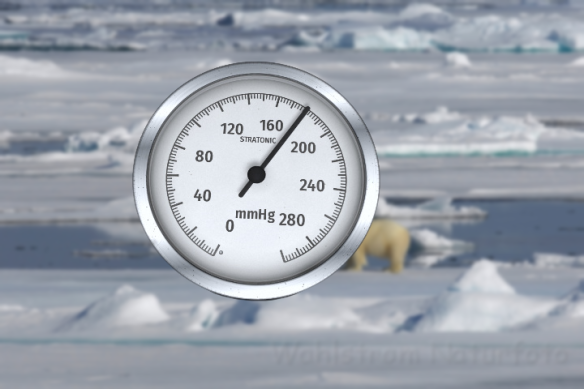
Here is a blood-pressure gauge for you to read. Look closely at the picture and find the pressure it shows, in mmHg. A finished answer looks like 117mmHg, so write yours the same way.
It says 180mmHg
